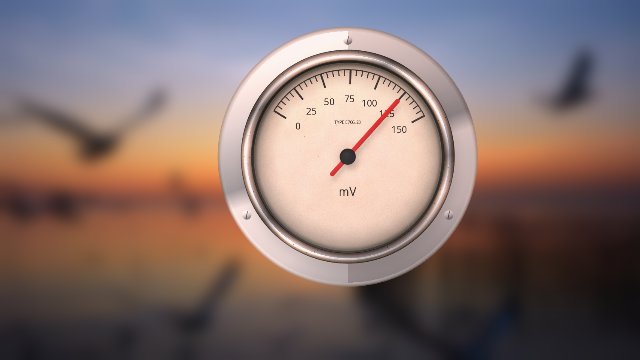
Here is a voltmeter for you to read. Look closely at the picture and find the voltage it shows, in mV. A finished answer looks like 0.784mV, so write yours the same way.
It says 125mV
